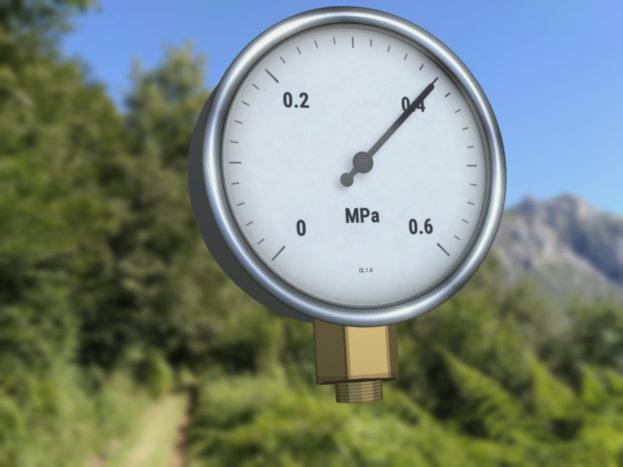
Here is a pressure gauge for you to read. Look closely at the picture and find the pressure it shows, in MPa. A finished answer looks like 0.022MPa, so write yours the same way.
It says 0.4MPa
